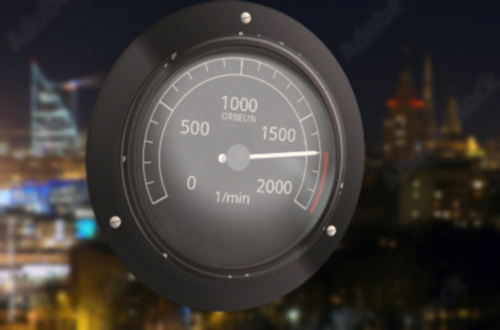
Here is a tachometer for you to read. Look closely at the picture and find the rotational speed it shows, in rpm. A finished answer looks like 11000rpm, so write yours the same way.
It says 1700rpm
